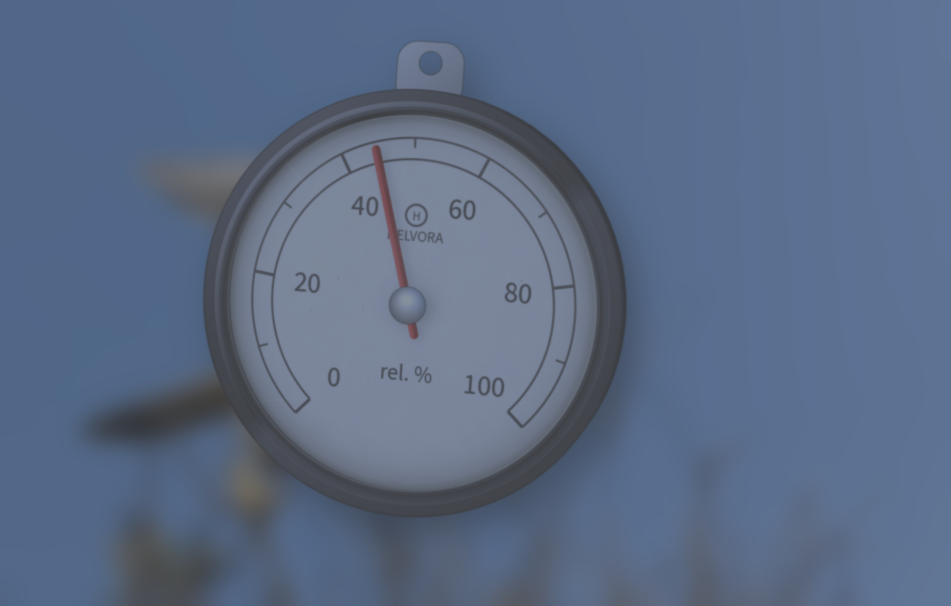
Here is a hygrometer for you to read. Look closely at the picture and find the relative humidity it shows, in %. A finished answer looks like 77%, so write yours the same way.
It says 45%
